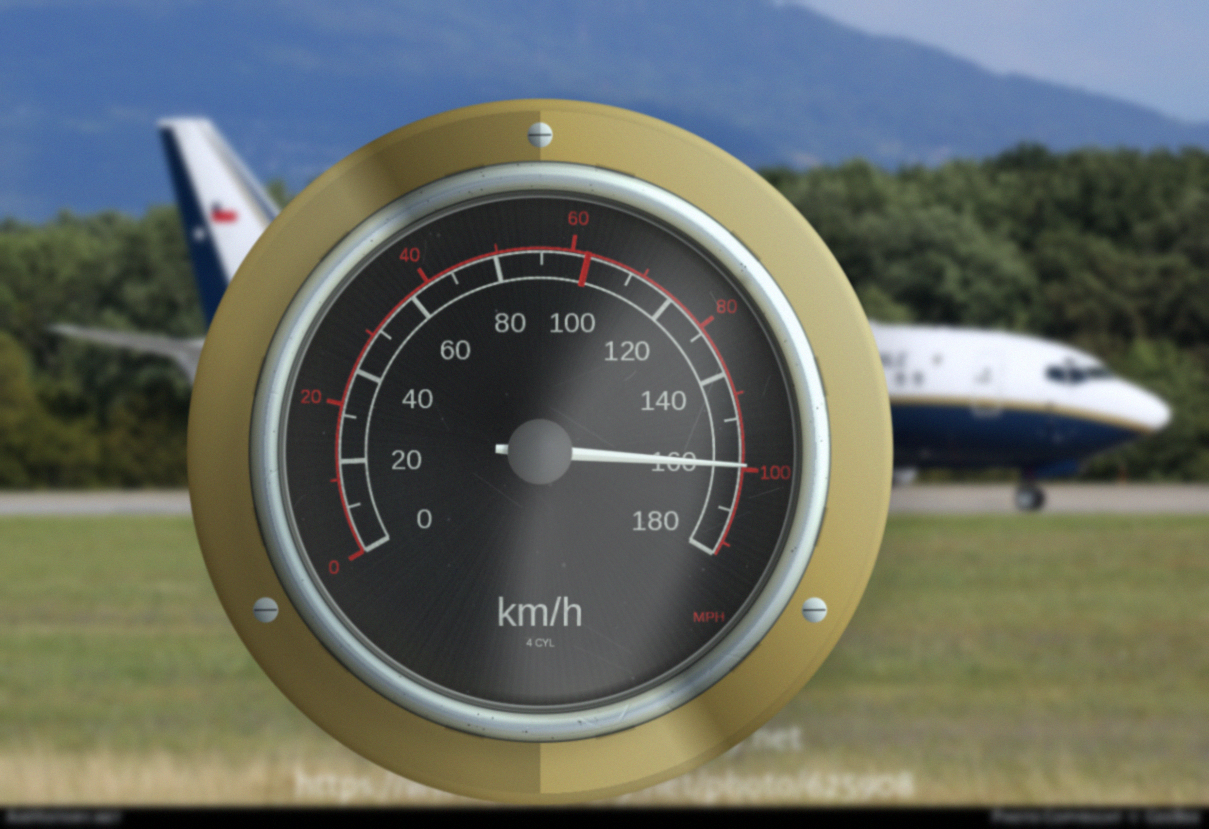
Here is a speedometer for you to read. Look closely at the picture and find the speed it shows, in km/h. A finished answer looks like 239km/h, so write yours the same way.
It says 160km/h
